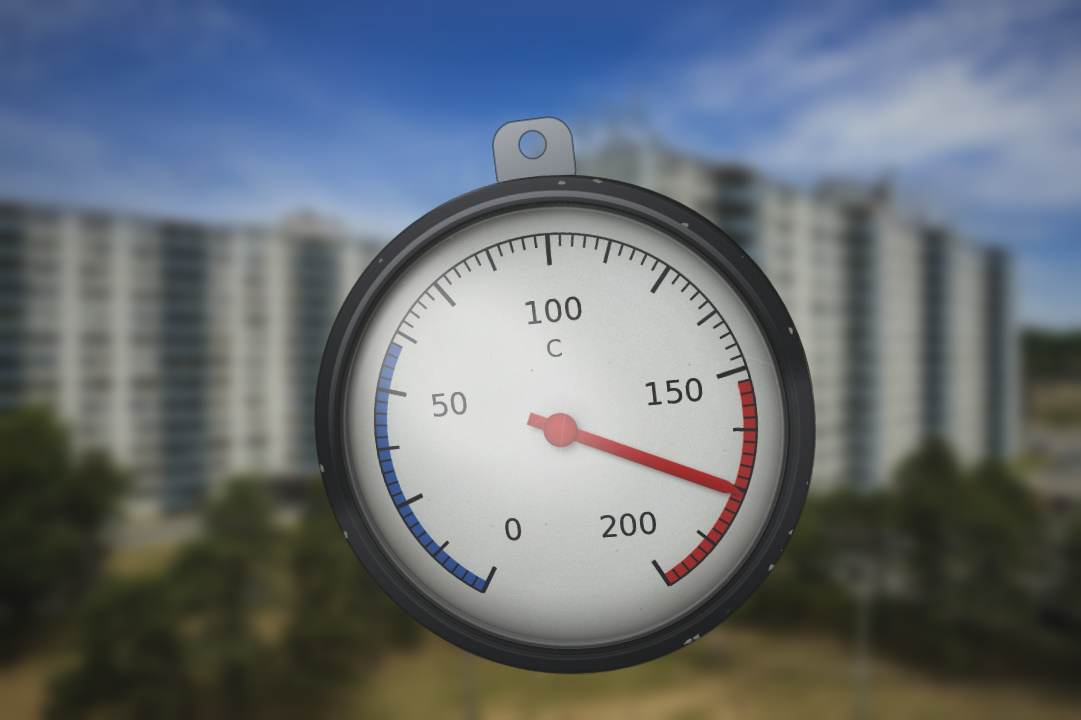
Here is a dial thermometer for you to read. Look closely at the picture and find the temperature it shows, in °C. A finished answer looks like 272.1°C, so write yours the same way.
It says 175°C
